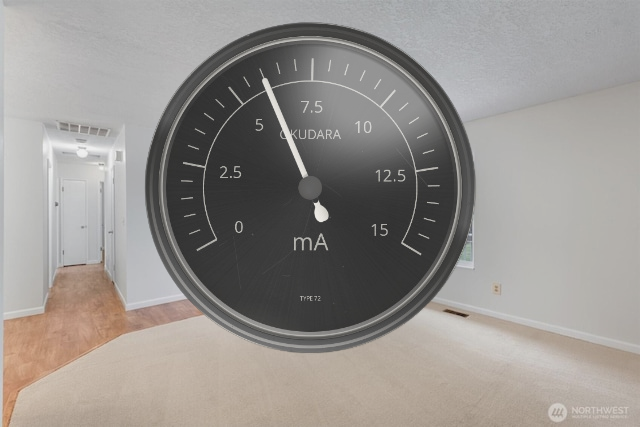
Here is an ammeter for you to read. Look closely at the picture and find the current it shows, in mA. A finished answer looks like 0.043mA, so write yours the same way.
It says 6mA
